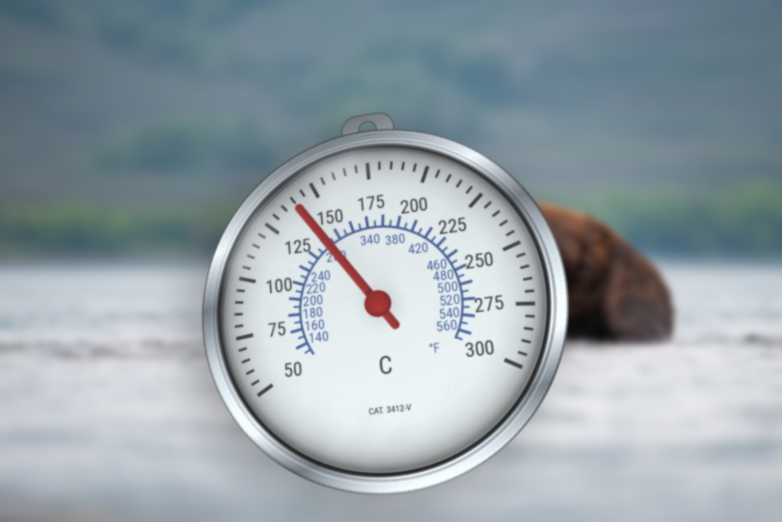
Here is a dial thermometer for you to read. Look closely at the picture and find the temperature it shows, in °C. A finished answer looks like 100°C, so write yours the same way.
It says 140°C
